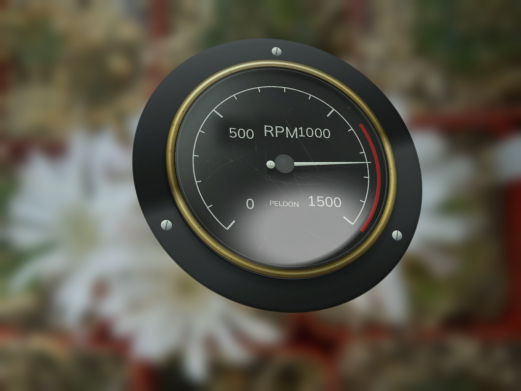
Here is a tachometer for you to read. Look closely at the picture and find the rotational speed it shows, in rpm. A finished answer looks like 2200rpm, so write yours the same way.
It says 1250rpm
